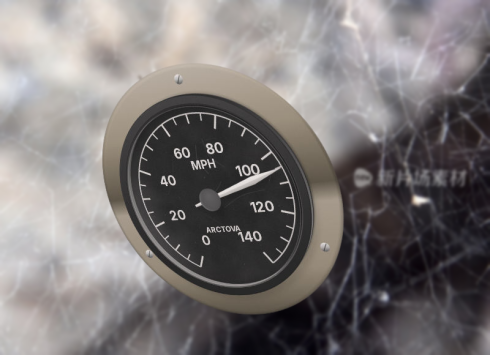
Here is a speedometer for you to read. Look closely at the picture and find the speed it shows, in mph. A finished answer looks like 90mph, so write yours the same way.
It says 105mph
